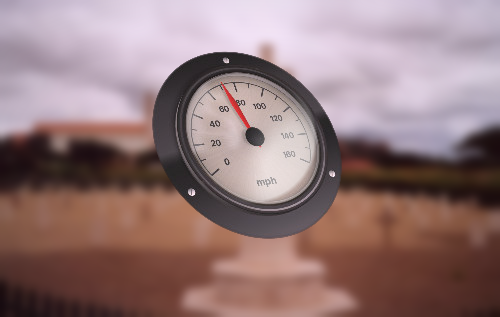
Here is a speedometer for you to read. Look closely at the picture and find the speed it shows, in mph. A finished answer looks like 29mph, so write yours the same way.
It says 70mph
